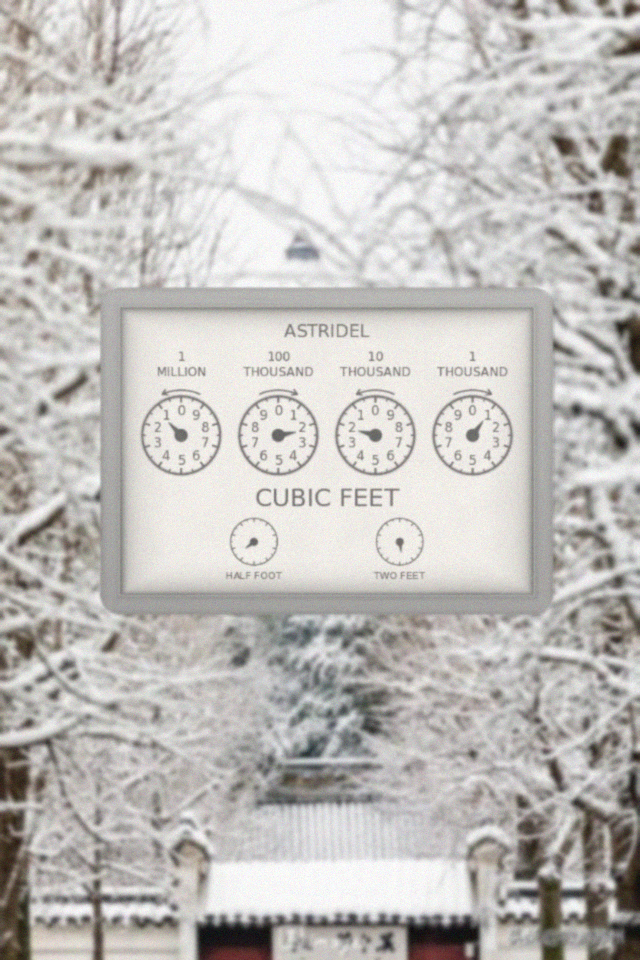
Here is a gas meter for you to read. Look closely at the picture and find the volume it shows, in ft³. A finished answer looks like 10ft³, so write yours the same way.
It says 122100ft³
